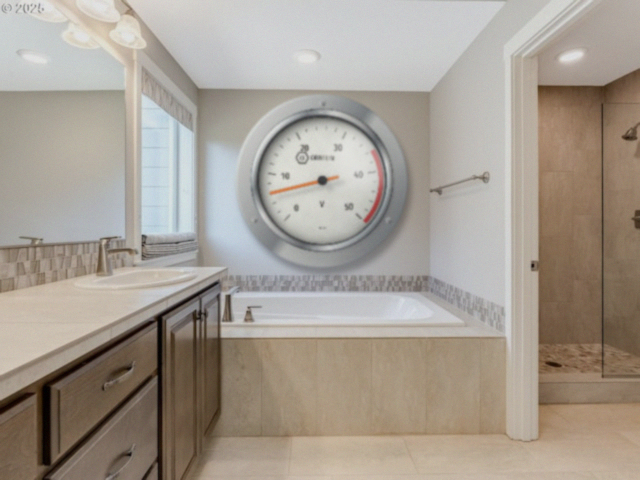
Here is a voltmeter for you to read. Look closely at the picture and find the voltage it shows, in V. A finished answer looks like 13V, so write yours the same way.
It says 6V
